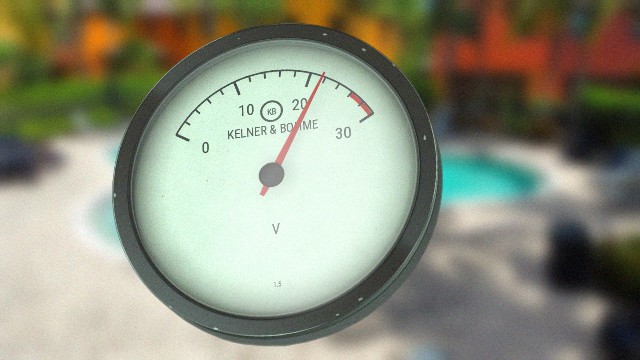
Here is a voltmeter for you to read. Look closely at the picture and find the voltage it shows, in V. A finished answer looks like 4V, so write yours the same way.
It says 22V
